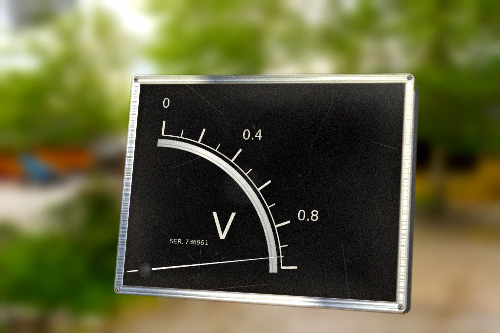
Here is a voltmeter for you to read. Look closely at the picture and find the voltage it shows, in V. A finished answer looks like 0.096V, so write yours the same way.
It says 0.95V
